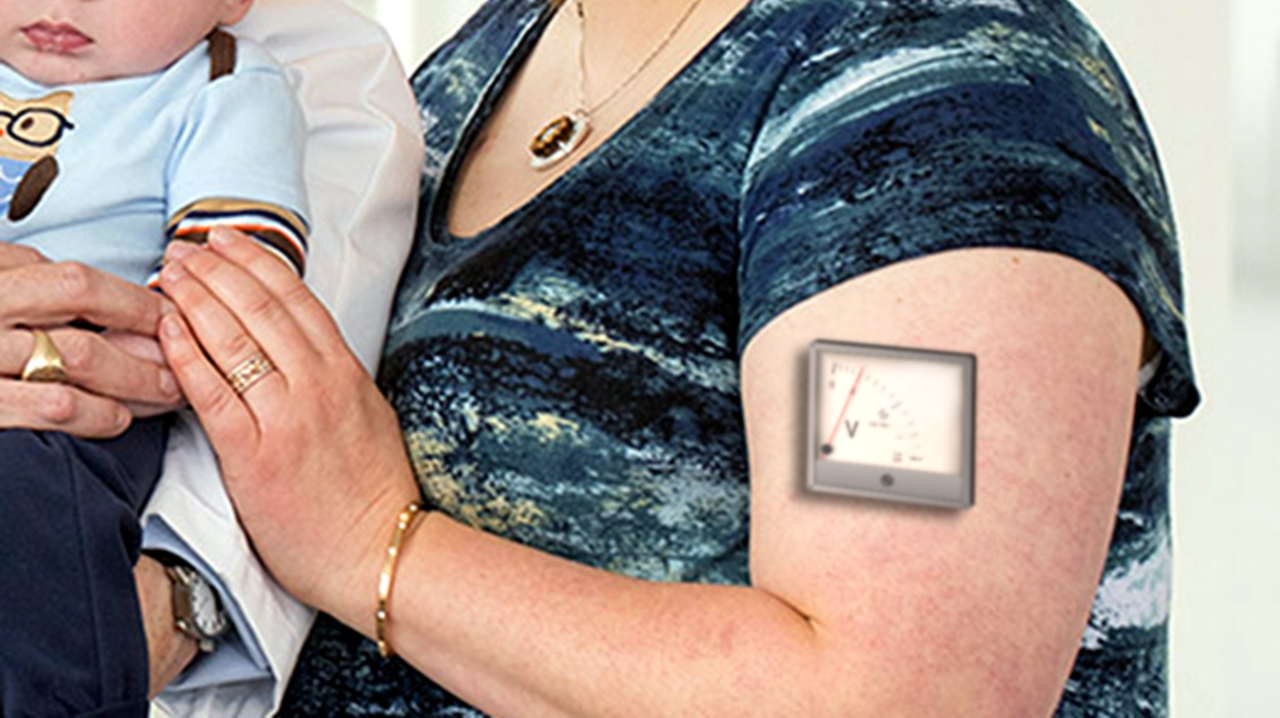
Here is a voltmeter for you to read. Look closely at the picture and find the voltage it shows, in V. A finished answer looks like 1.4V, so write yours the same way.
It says 5V
